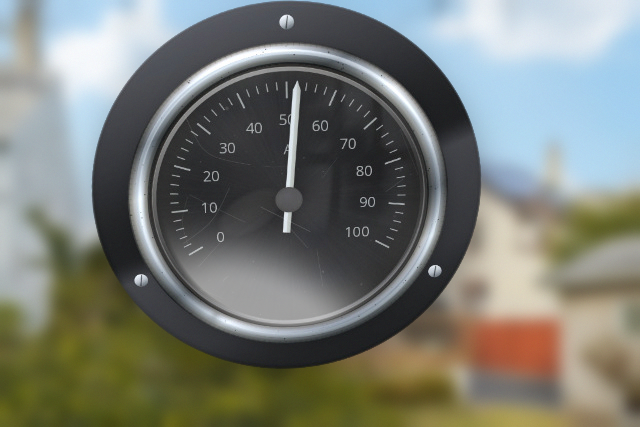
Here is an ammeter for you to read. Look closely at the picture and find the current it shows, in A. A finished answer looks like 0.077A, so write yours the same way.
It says 52A
